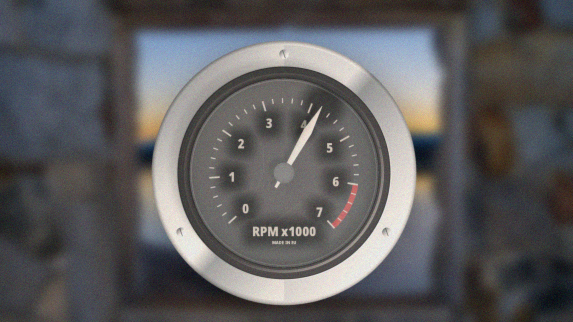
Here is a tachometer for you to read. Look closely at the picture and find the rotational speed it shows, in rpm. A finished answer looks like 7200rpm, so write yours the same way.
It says 4200rpm
